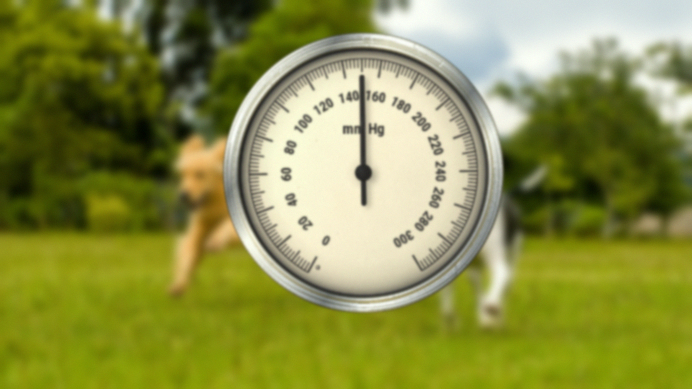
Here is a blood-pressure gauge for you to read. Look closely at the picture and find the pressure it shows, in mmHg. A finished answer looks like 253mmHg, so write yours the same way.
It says 150mmHg
